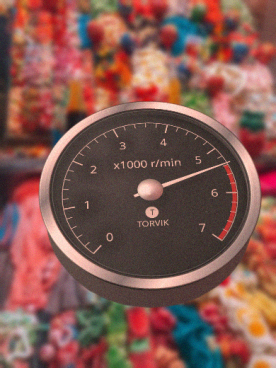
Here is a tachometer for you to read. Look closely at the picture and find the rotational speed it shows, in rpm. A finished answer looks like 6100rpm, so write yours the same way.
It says 5400rpm
